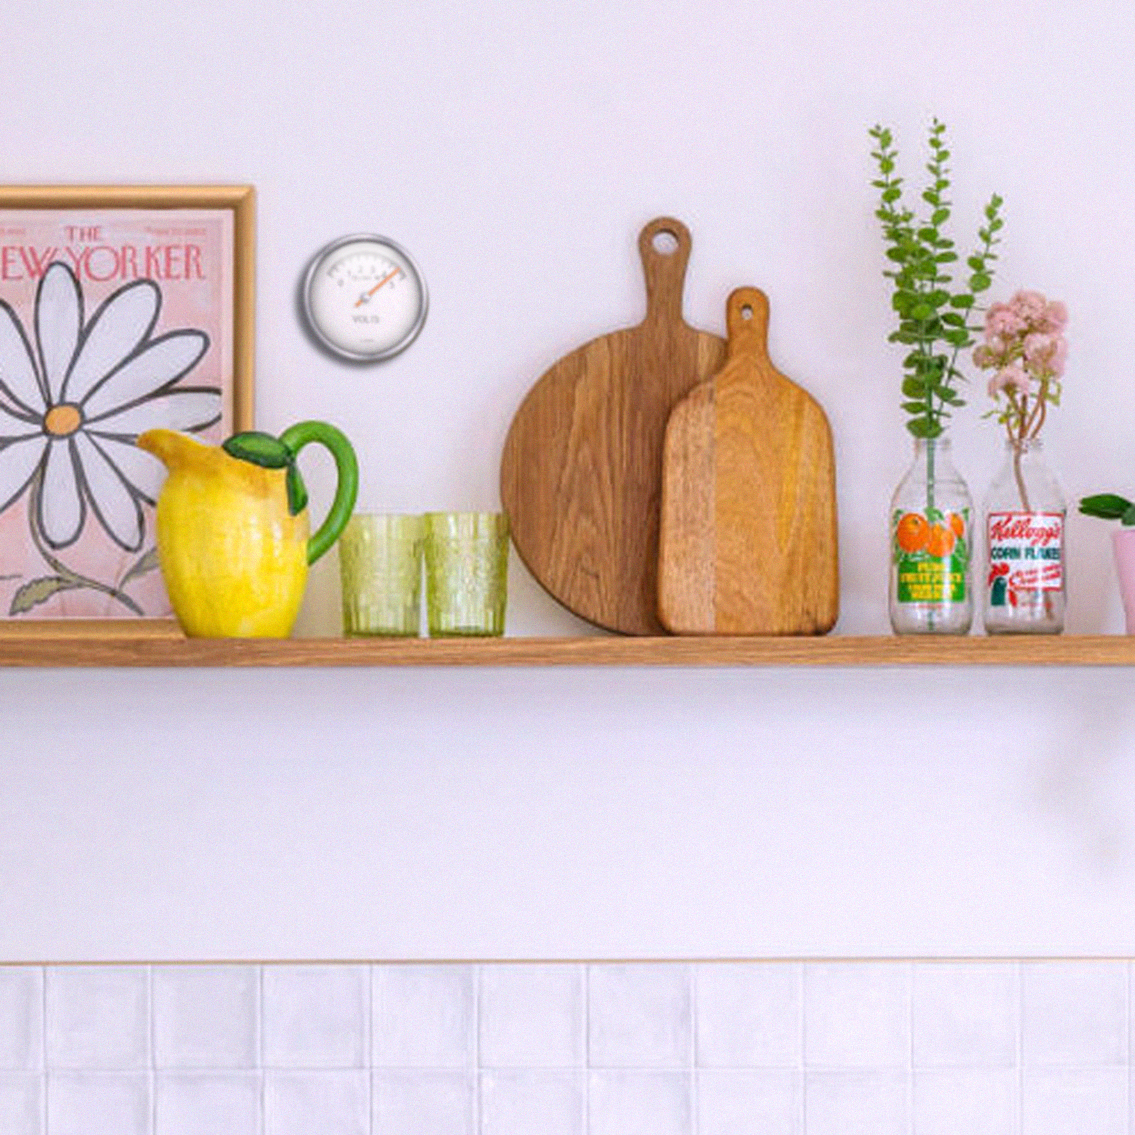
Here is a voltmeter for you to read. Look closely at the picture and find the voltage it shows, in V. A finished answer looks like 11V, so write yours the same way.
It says 4.5V
